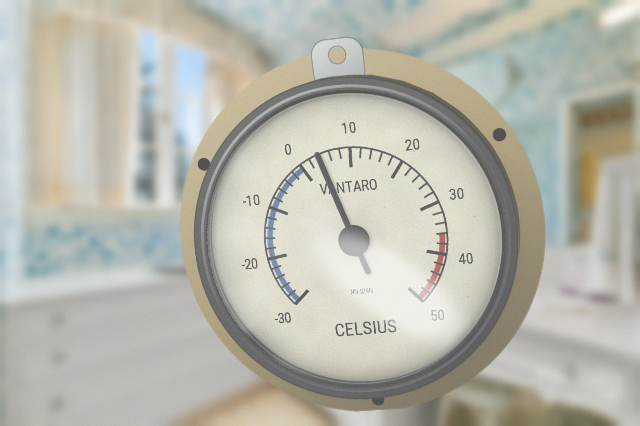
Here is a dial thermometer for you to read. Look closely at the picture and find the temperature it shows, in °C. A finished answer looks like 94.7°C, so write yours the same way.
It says 4°C
